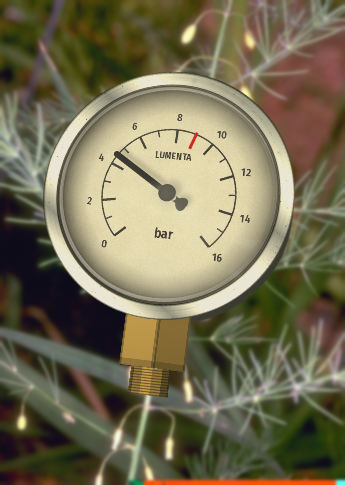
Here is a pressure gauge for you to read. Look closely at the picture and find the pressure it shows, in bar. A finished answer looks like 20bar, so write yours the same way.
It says 4.5bar
